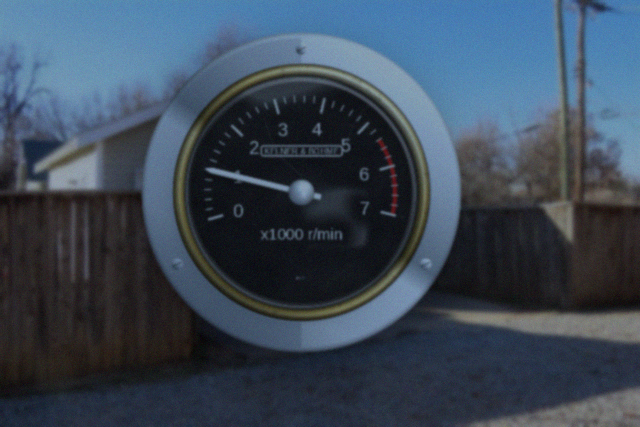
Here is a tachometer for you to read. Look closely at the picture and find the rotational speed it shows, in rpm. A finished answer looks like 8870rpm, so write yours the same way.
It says 1000rpm
